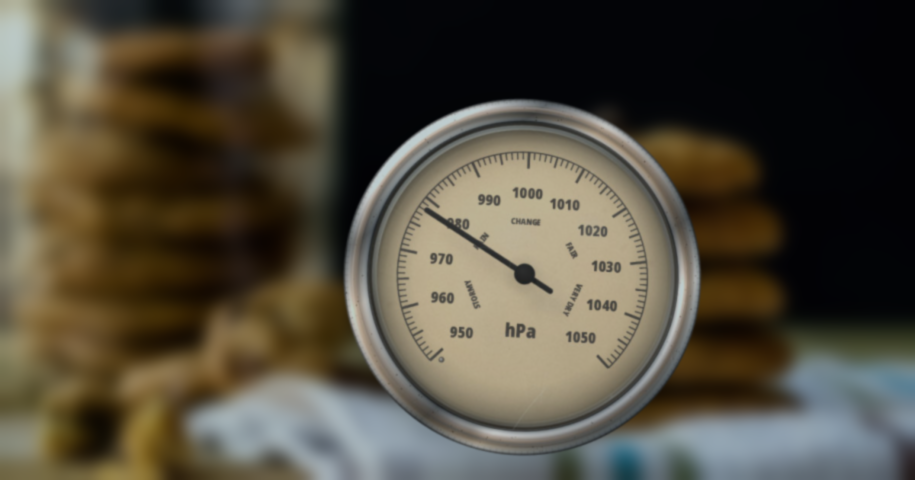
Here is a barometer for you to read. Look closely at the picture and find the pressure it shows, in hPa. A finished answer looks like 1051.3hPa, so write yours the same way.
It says 978hPa
